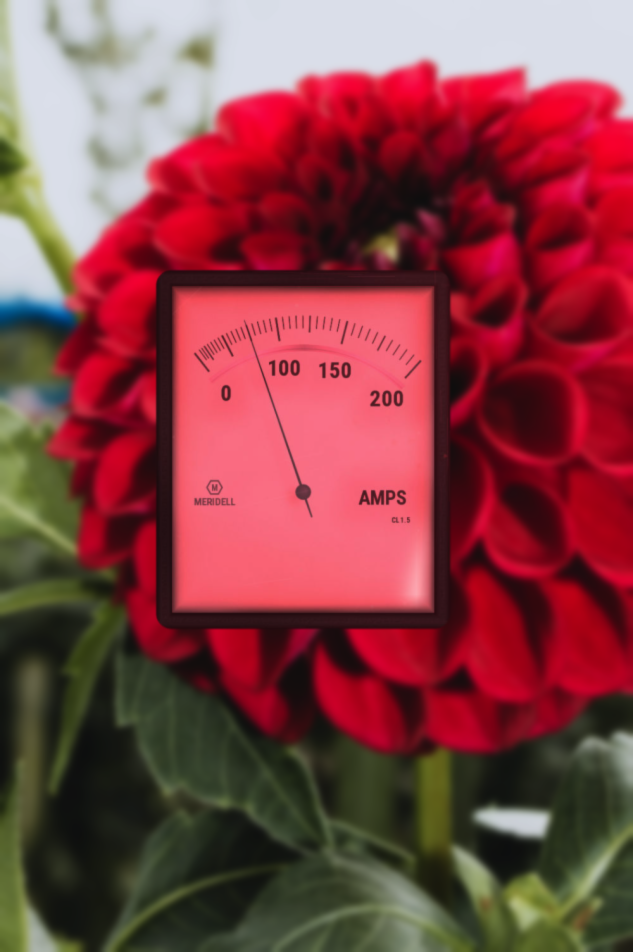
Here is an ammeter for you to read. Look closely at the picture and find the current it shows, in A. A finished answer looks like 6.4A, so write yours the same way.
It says 75A
